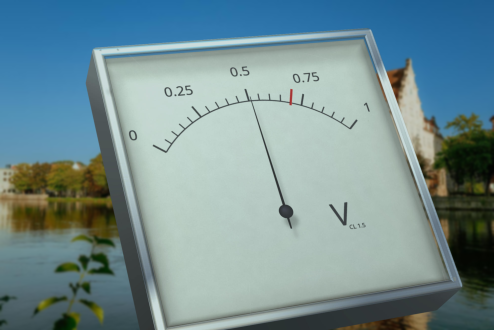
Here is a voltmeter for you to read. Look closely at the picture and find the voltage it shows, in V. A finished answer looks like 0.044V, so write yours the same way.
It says 0.5V
